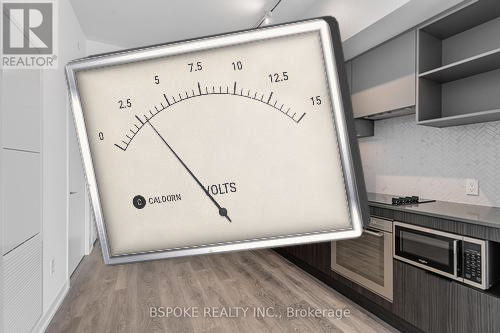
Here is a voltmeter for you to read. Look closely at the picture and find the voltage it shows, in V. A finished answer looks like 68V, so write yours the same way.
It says 3V
